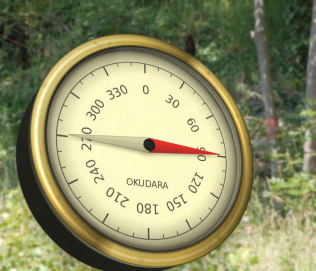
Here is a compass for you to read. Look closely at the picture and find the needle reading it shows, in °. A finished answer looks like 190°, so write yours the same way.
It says 90°
